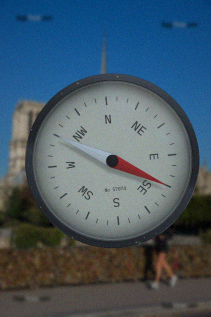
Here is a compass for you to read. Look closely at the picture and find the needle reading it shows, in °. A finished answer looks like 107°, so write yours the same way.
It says 120°
